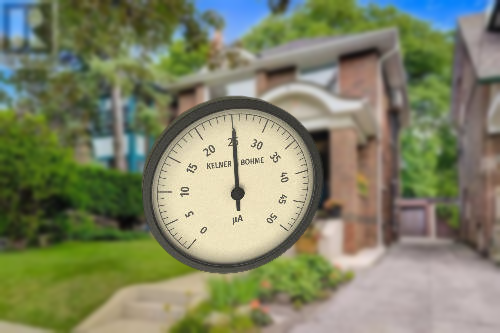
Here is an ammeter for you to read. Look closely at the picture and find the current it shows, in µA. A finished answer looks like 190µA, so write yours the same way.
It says 25µA
